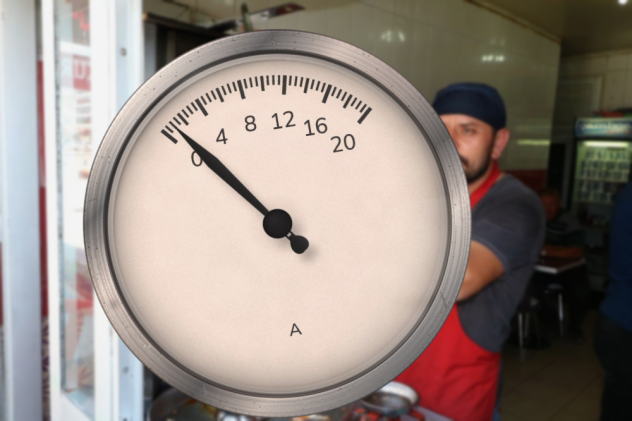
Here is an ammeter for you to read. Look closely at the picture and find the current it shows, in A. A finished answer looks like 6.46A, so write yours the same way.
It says 1A
